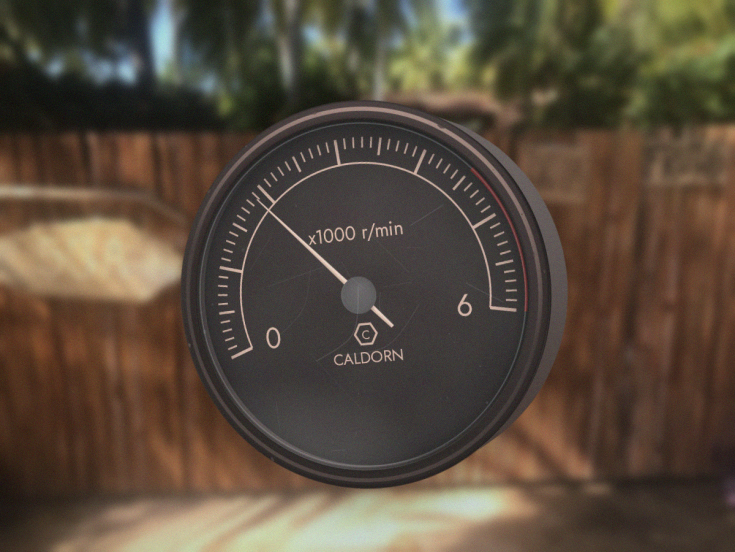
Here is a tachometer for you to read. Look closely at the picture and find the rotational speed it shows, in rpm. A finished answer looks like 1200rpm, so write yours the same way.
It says 1900rpm
